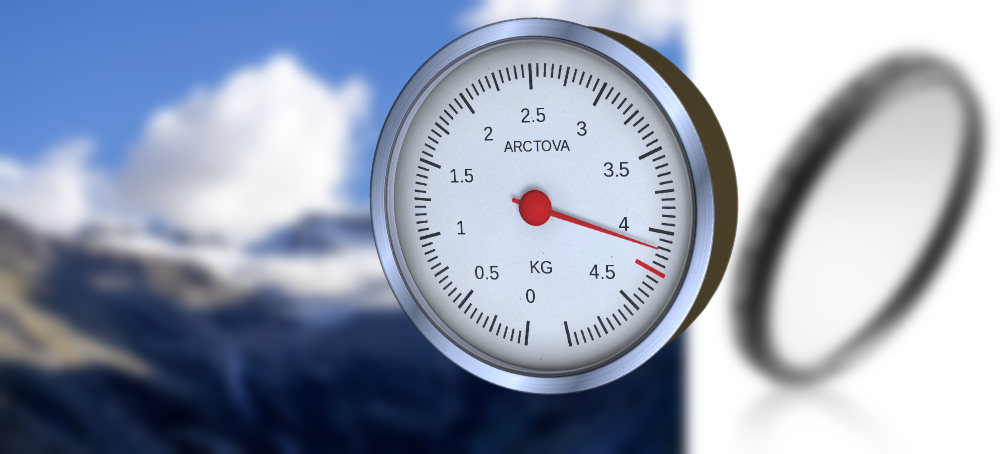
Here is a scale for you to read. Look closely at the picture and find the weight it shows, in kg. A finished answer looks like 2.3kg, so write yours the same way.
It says 4.1kg
